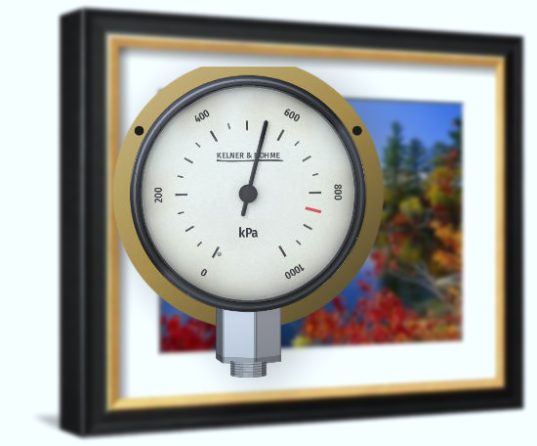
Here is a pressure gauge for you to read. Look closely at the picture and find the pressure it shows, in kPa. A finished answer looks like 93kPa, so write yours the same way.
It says 550kPa
